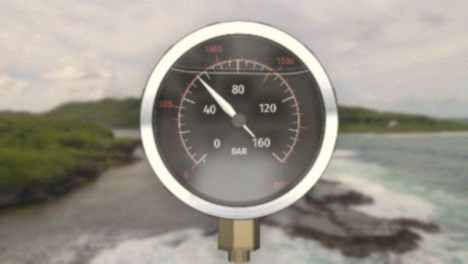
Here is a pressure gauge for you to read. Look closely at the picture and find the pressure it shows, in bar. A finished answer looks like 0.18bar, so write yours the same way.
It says 55bar
